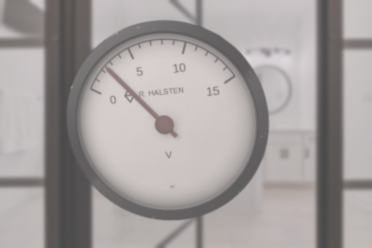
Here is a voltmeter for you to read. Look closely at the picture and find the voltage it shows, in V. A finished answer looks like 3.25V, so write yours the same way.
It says 2.5V
